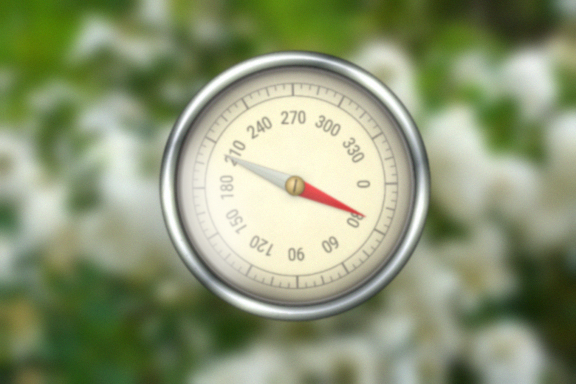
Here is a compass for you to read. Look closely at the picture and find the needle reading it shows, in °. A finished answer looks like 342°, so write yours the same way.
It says 25°
